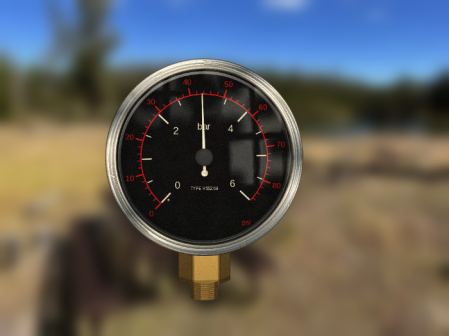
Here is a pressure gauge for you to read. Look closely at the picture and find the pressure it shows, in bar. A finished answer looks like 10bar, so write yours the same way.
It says 3bar
